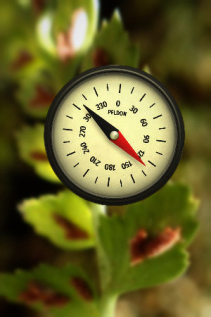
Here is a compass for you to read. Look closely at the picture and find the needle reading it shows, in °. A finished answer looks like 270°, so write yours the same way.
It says 127.5°
